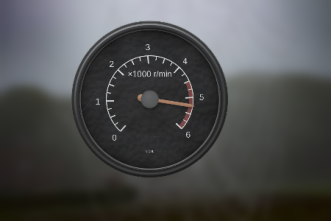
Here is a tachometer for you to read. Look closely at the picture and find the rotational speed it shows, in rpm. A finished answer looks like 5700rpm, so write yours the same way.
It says 5250rpm
